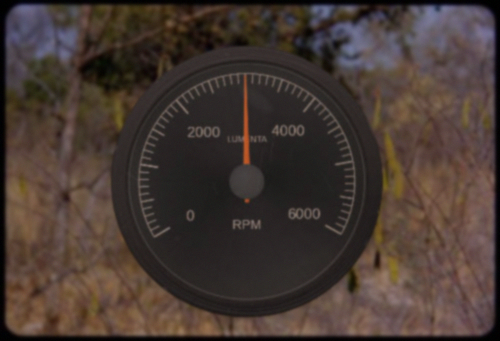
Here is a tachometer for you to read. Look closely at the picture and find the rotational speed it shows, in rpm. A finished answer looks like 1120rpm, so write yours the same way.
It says 3000rpm
